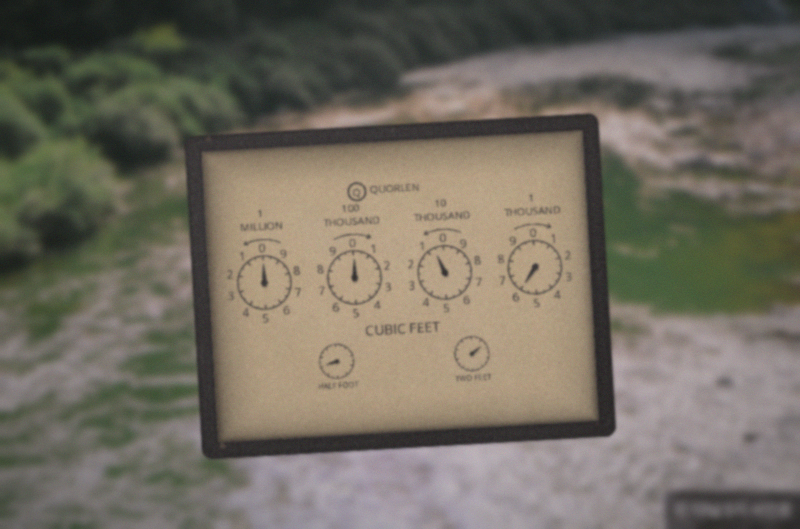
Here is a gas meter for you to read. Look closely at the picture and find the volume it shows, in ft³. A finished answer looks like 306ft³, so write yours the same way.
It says 600ft³
